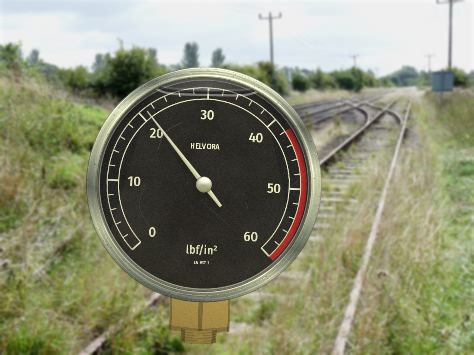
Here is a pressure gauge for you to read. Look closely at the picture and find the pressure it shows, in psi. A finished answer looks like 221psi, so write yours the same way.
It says 21psi
